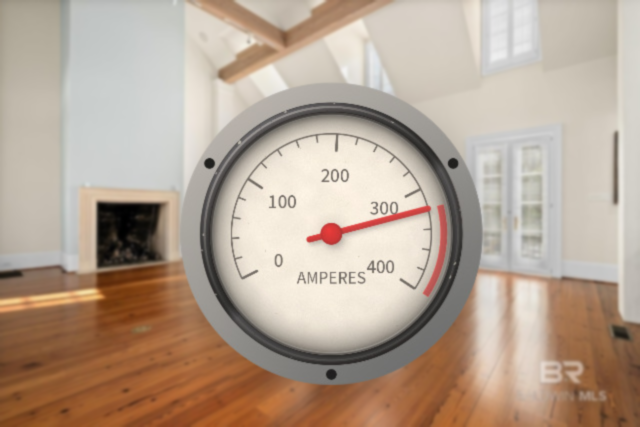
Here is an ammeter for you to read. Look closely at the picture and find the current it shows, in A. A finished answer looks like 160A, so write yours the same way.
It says 320A
